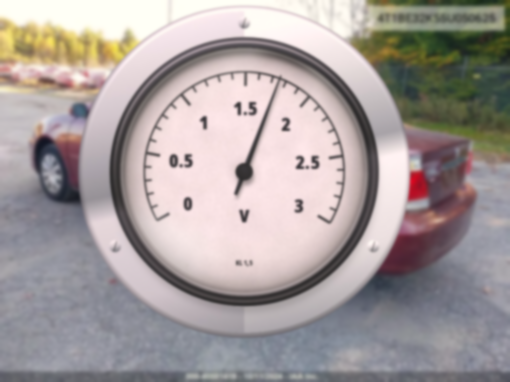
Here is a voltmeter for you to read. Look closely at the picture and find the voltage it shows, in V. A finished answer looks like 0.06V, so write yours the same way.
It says 1.75V
